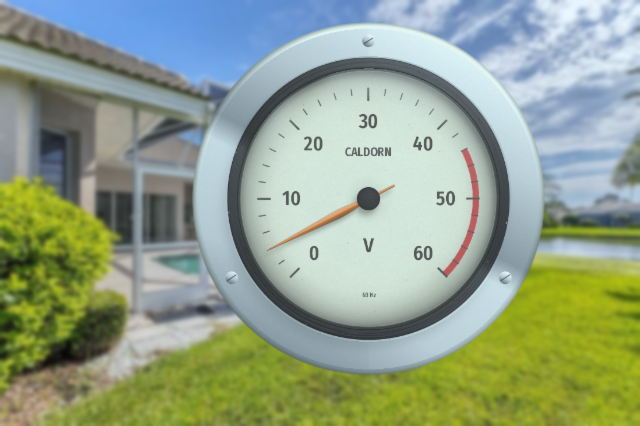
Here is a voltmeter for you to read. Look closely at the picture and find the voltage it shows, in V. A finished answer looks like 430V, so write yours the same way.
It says 4V
